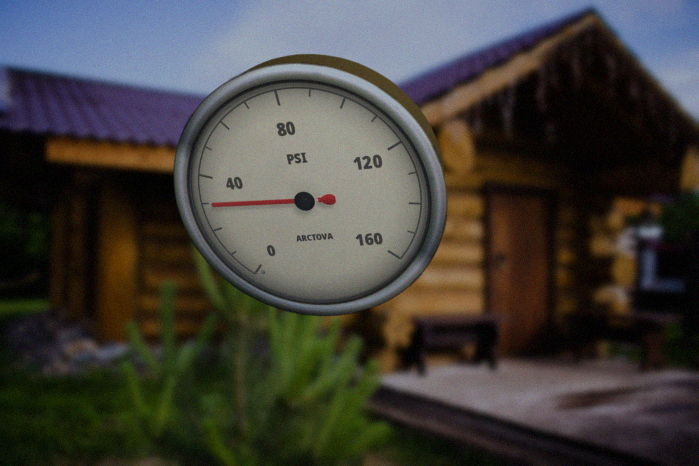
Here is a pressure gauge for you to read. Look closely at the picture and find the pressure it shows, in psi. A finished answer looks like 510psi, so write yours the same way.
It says 30psi
